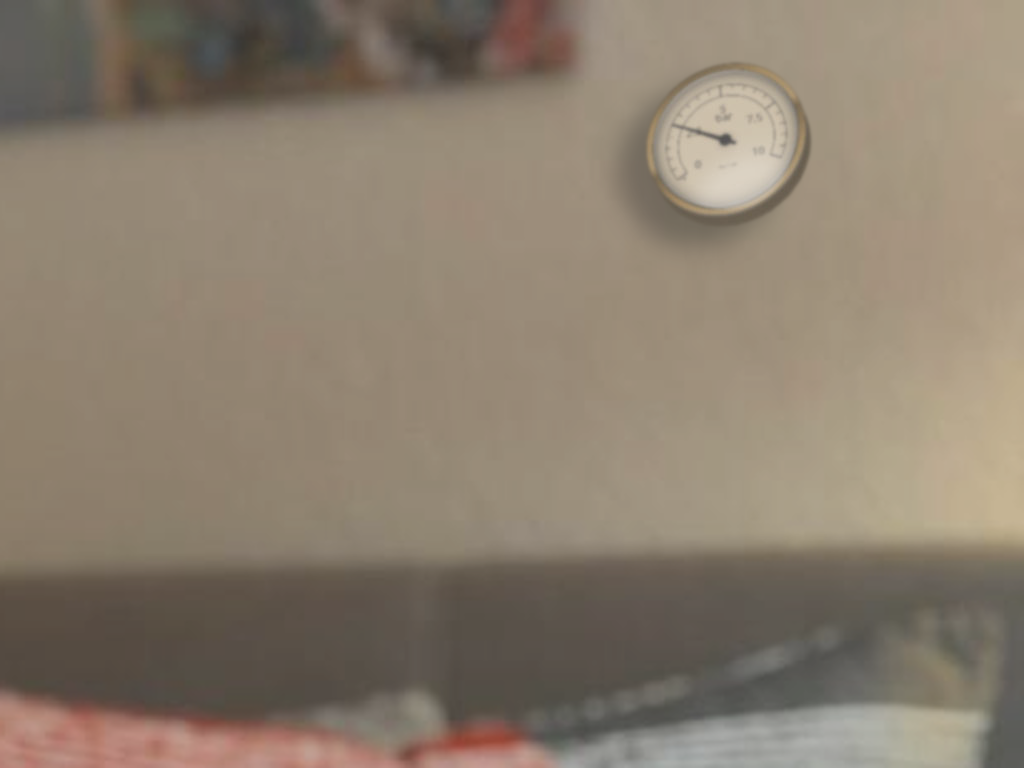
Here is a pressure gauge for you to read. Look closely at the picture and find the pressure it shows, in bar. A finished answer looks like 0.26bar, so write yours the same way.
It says 2.5bar
